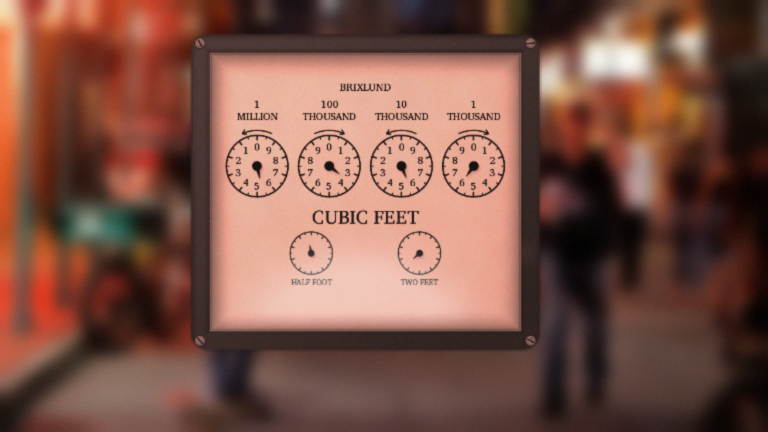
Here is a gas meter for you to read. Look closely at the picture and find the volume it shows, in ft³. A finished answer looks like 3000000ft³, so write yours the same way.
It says 535600ft³
